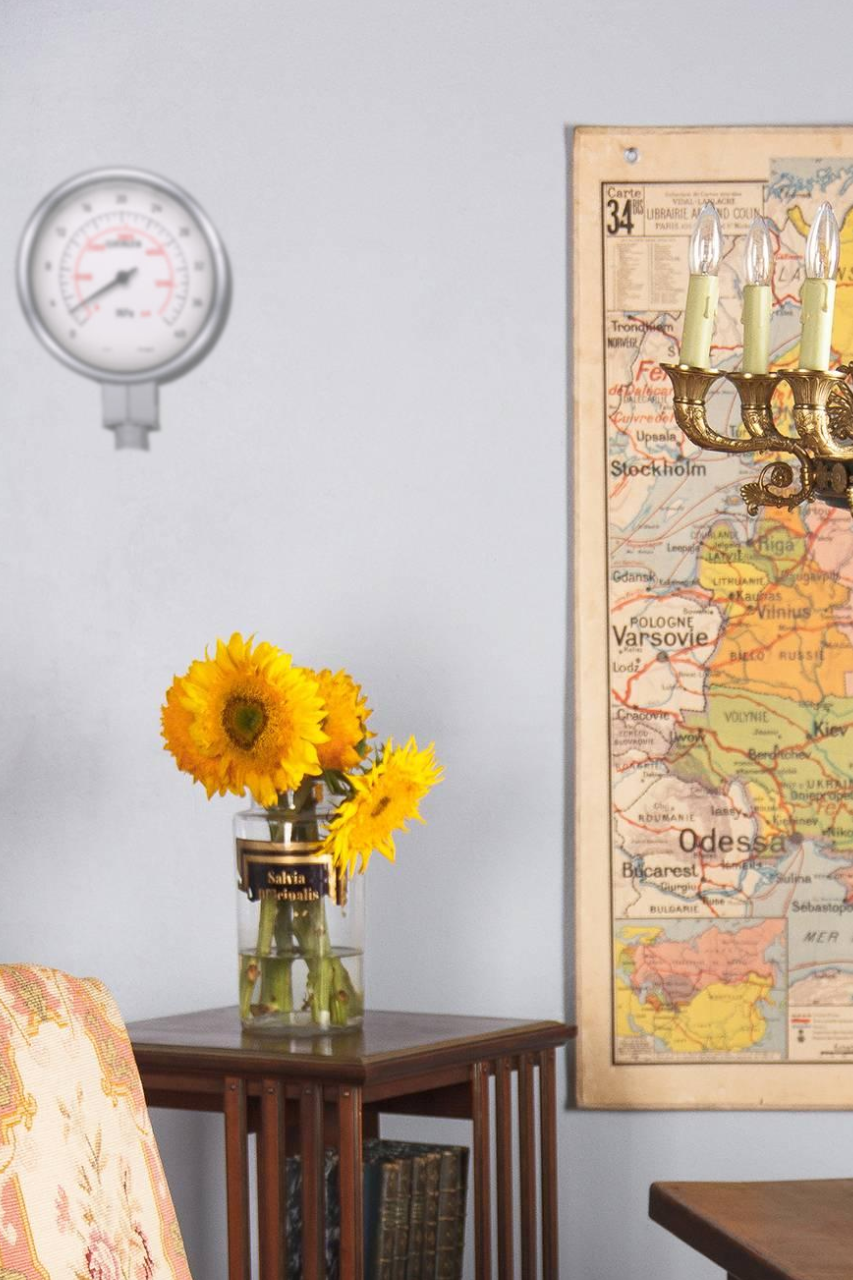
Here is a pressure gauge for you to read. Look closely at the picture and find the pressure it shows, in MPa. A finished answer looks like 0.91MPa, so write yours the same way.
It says 2MPa
